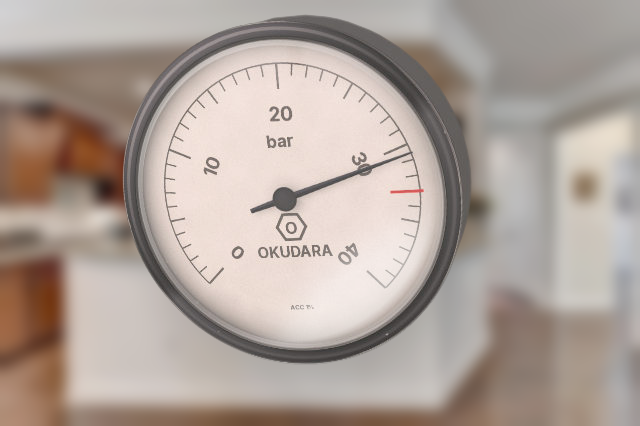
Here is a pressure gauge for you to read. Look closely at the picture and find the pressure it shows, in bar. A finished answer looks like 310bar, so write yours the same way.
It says 30.5bar
